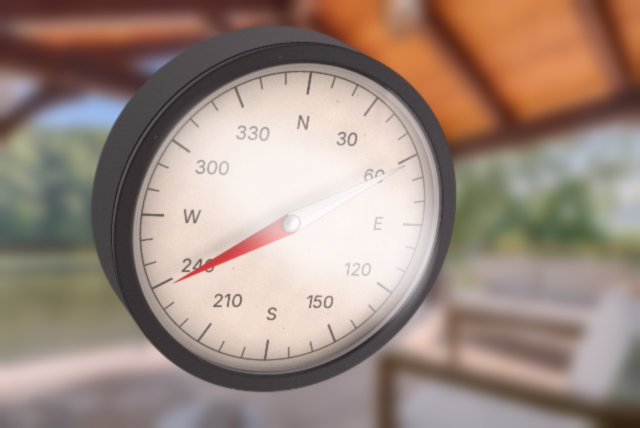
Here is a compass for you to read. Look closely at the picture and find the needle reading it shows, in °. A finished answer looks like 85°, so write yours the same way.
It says 240°
